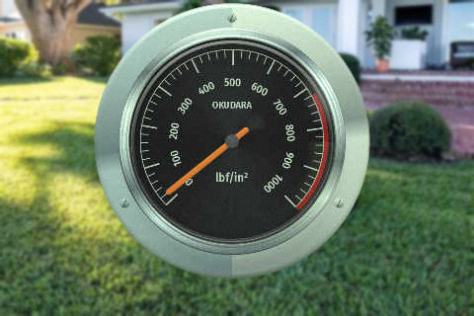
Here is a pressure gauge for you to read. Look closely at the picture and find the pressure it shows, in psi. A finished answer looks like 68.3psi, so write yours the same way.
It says 20psi
